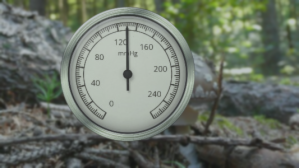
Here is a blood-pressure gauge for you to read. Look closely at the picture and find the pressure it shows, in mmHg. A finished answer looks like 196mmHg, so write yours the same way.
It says 130mmHg
